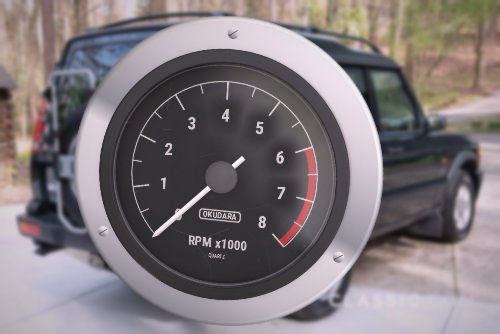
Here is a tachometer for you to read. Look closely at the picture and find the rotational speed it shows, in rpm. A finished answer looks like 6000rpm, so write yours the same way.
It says 0rpm
